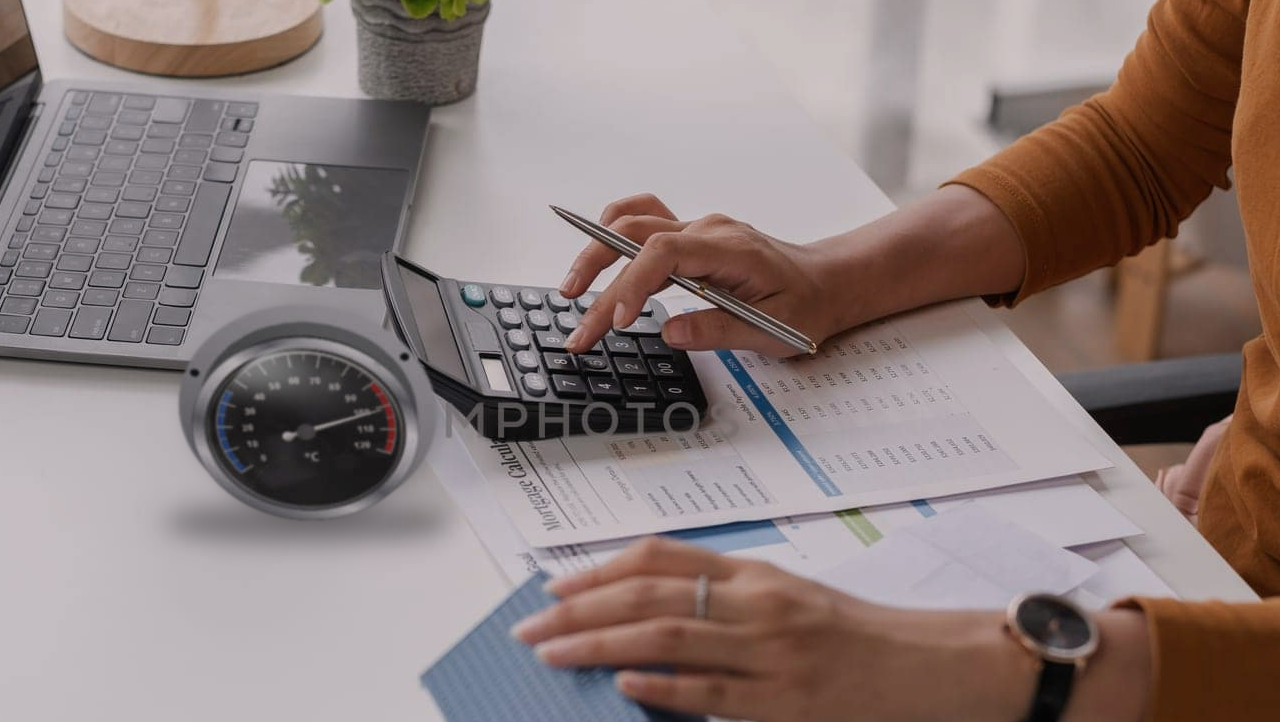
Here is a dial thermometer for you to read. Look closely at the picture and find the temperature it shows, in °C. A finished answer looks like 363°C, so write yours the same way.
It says 100°C
